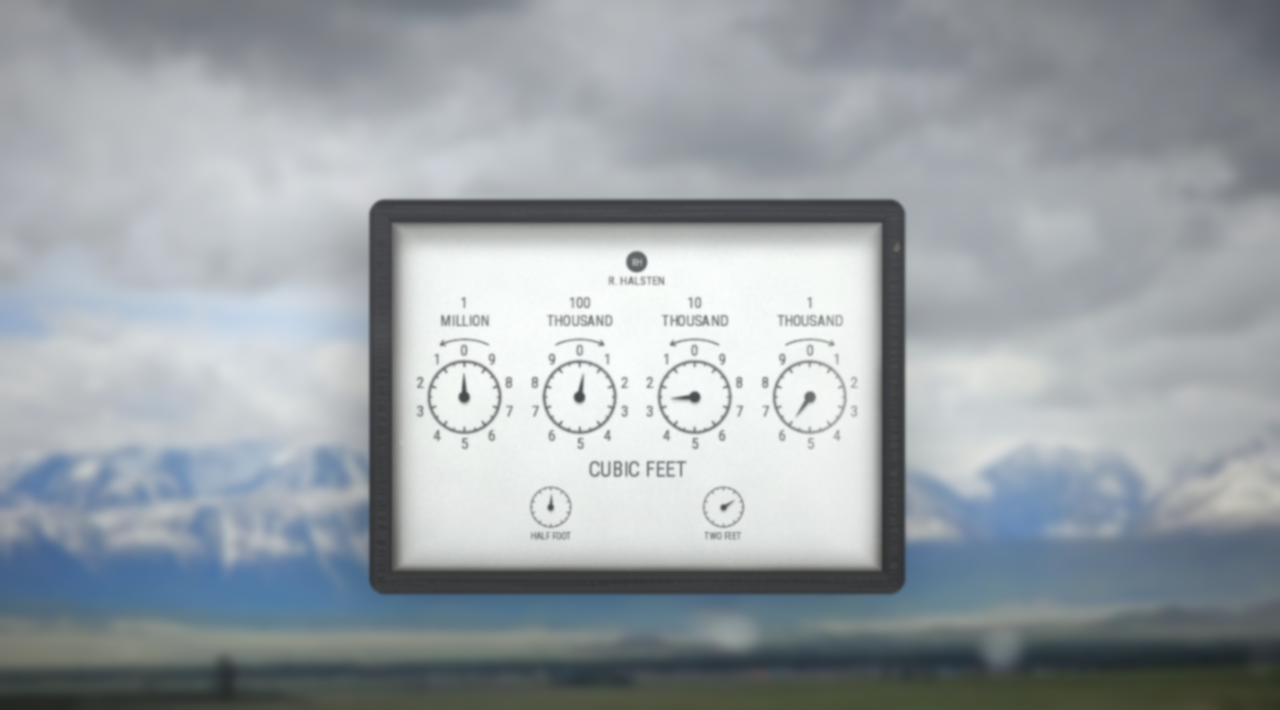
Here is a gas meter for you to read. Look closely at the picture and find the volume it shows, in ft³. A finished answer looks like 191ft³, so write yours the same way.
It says 2600ft³
